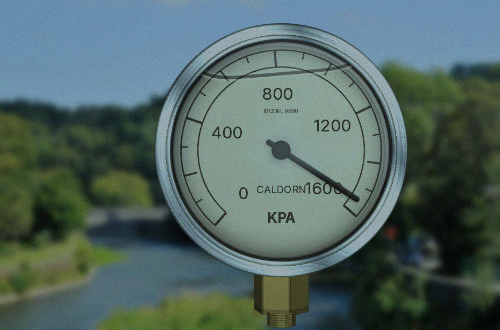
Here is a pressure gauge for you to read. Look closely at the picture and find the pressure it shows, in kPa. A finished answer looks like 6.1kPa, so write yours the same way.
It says 1550kPa
